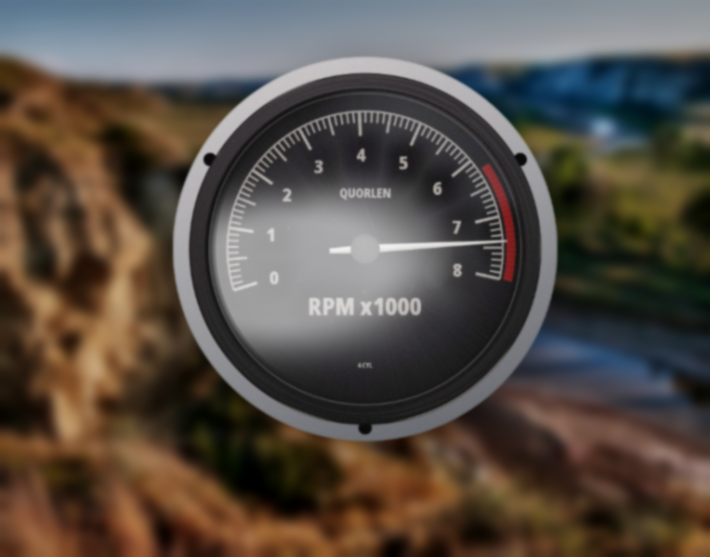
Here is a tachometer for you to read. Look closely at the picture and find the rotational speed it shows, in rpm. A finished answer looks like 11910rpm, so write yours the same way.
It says 7400rpm
